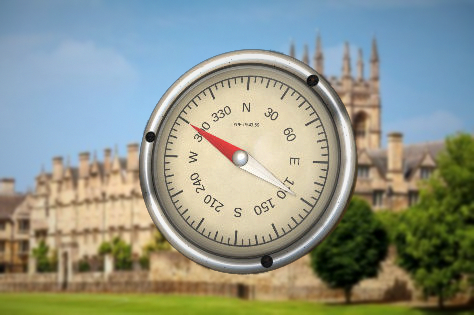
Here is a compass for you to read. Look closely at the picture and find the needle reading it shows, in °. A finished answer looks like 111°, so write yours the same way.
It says 300°
